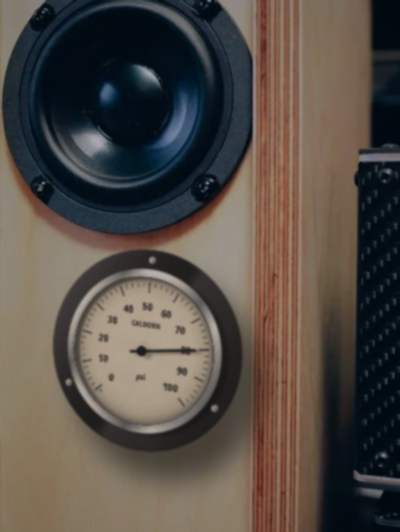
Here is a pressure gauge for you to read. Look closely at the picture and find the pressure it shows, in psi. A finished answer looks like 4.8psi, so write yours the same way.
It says 80psi
